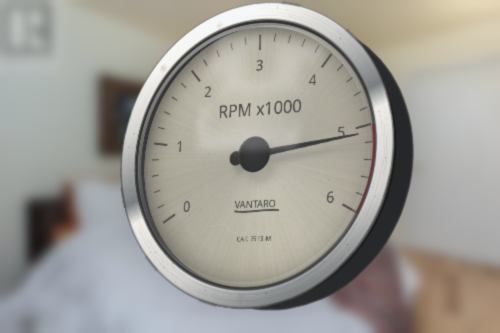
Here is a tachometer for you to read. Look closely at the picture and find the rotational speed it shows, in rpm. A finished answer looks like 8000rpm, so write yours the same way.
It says 5100rpm
